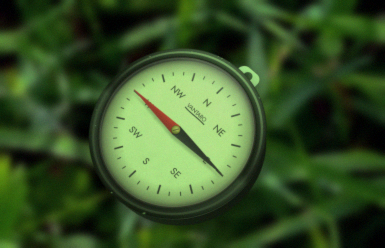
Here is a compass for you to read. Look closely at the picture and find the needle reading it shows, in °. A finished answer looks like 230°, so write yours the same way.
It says 270°
